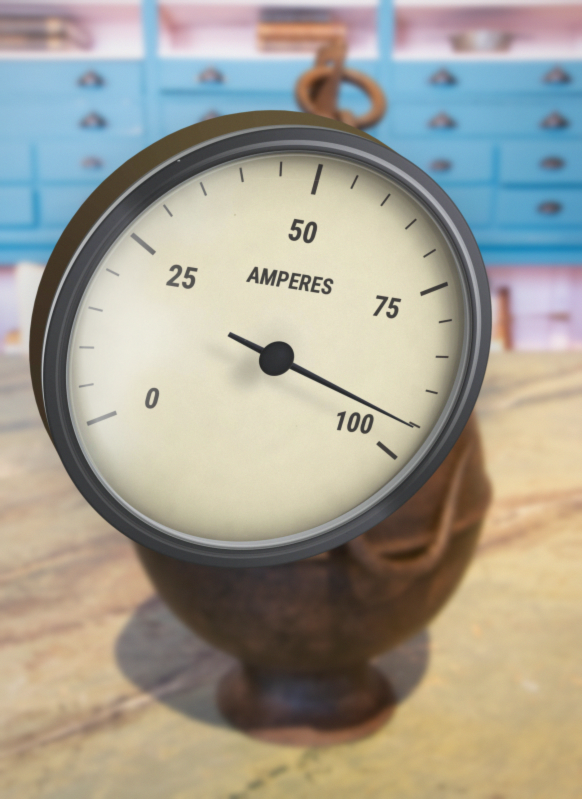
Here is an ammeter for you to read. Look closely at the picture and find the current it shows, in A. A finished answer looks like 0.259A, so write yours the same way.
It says 95A
